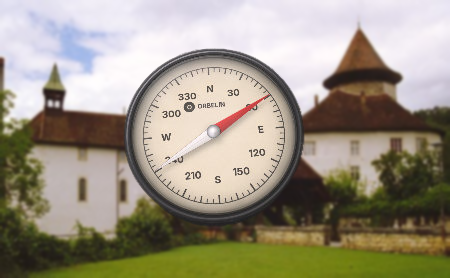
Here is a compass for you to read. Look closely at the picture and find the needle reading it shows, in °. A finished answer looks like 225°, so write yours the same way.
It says 60°
